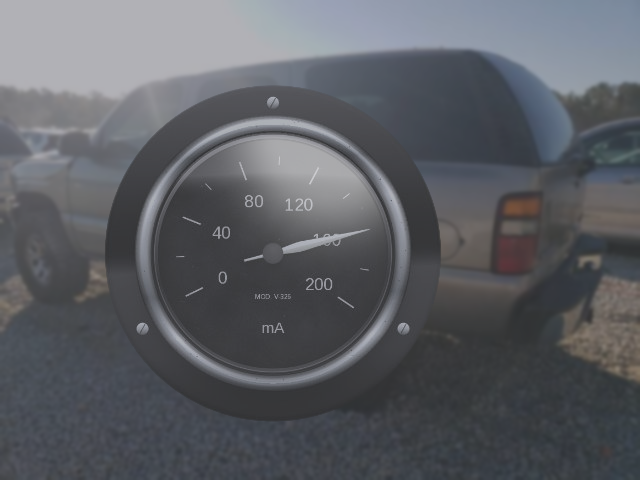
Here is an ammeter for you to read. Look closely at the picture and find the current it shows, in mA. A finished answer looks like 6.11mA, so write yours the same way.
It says 160mA
